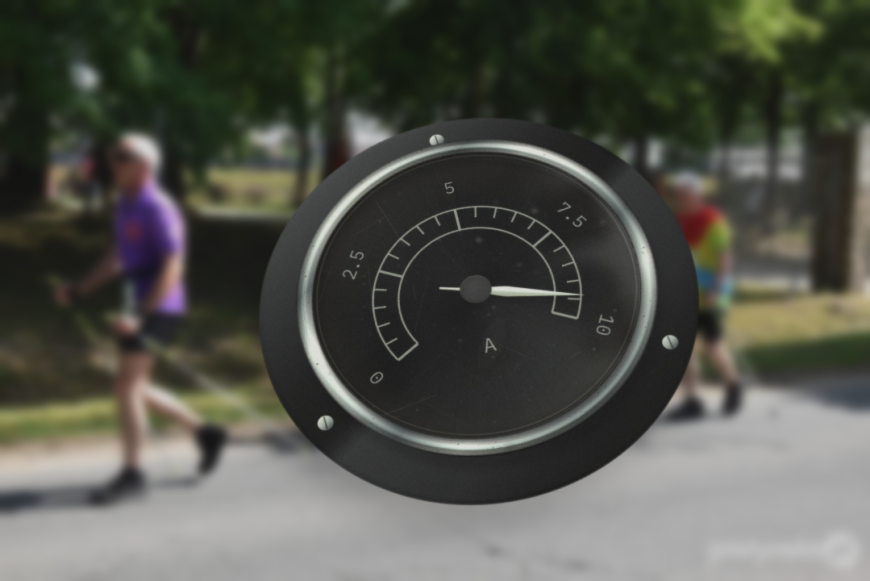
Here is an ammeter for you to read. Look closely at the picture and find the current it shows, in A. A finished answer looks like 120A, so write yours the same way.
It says 9.5A
